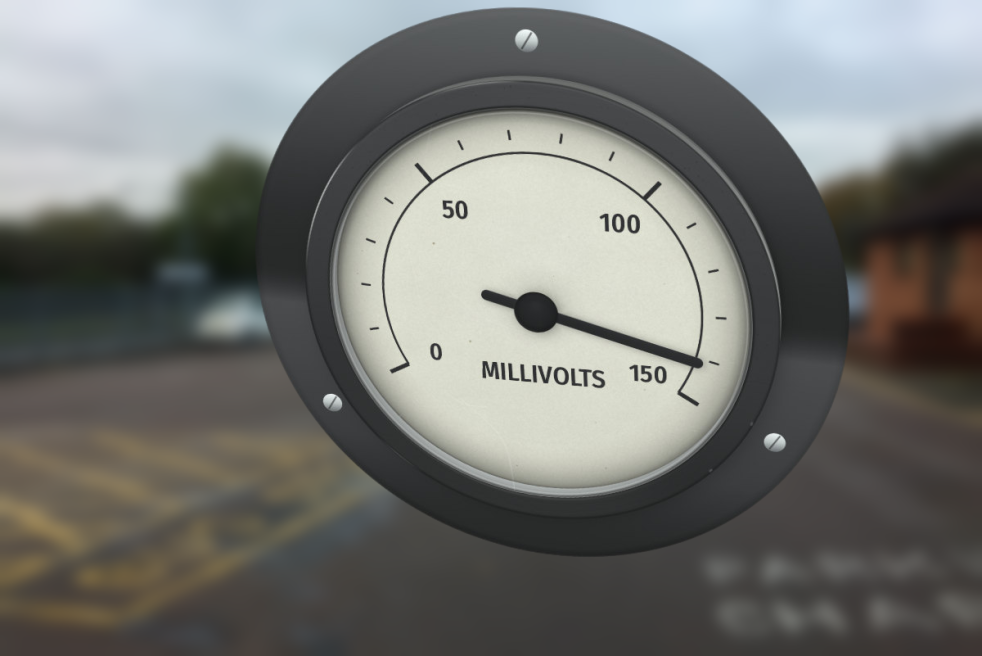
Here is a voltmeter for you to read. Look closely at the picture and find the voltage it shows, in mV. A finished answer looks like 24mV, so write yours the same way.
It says 140mV
